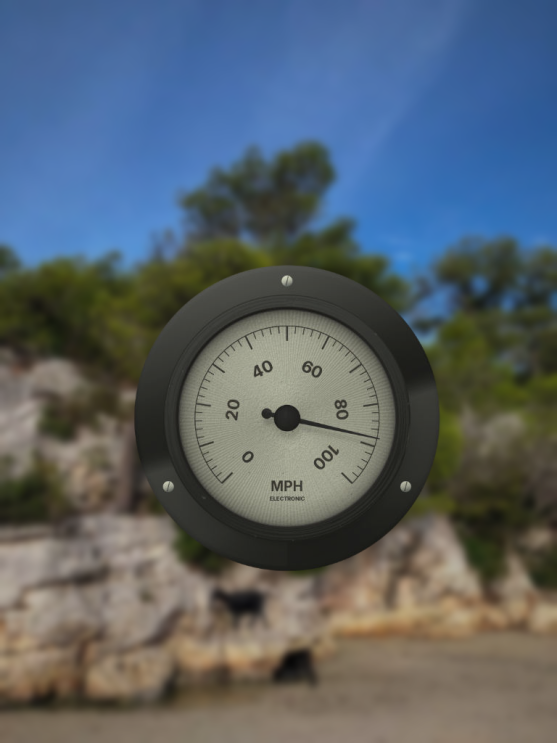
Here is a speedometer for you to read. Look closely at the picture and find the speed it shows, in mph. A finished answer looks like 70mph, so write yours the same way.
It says 88mph
